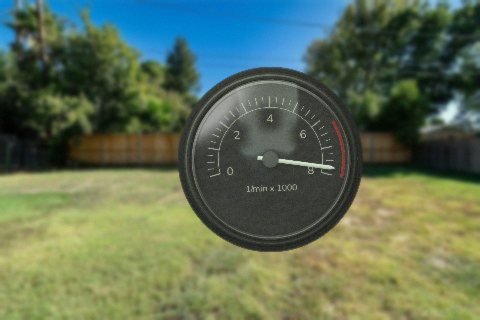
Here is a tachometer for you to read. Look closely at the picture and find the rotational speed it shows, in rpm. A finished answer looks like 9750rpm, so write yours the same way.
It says 7750rpm
